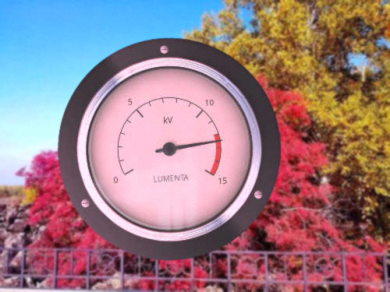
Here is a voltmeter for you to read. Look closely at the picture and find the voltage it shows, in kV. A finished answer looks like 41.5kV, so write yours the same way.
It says 12.5kV
